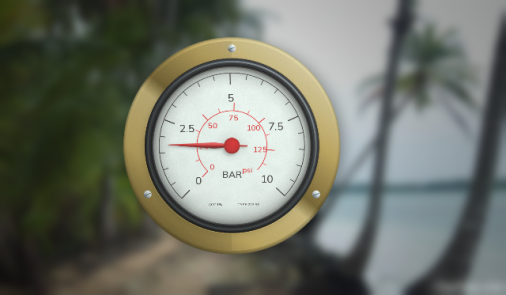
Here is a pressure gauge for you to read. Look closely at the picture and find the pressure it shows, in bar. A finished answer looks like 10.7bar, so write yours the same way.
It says 1.75bar
